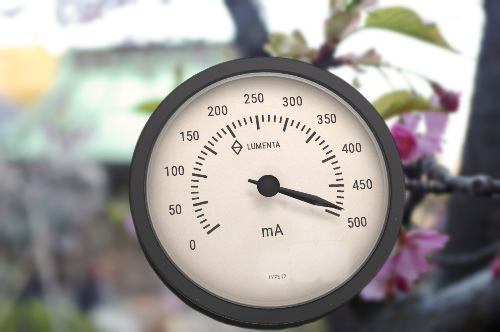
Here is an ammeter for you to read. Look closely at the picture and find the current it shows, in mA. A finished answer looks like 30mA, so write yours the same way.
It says 490mA
